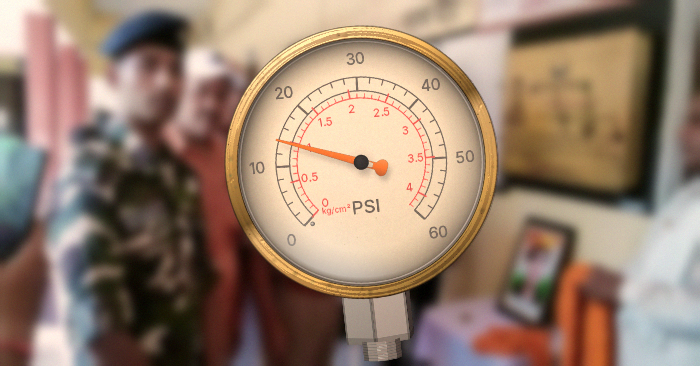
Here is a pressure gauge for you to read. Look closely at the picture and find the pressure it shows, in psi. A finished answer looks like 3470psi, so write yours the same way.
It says 14psi
